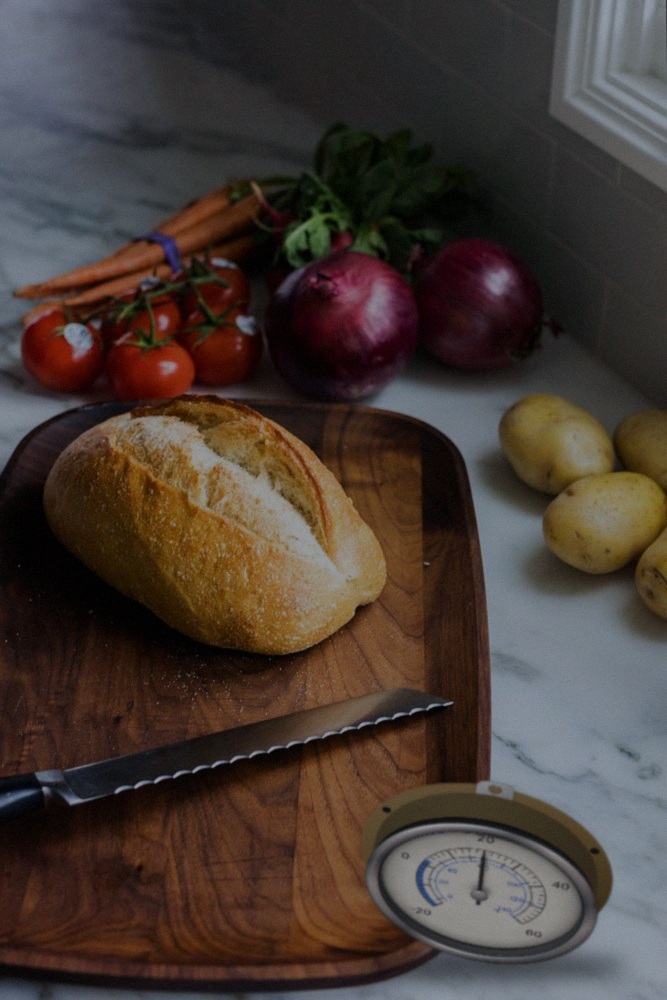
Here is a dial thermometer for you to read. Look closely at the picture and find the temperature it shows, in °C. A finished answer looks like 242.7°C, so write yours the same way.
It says 20°C
